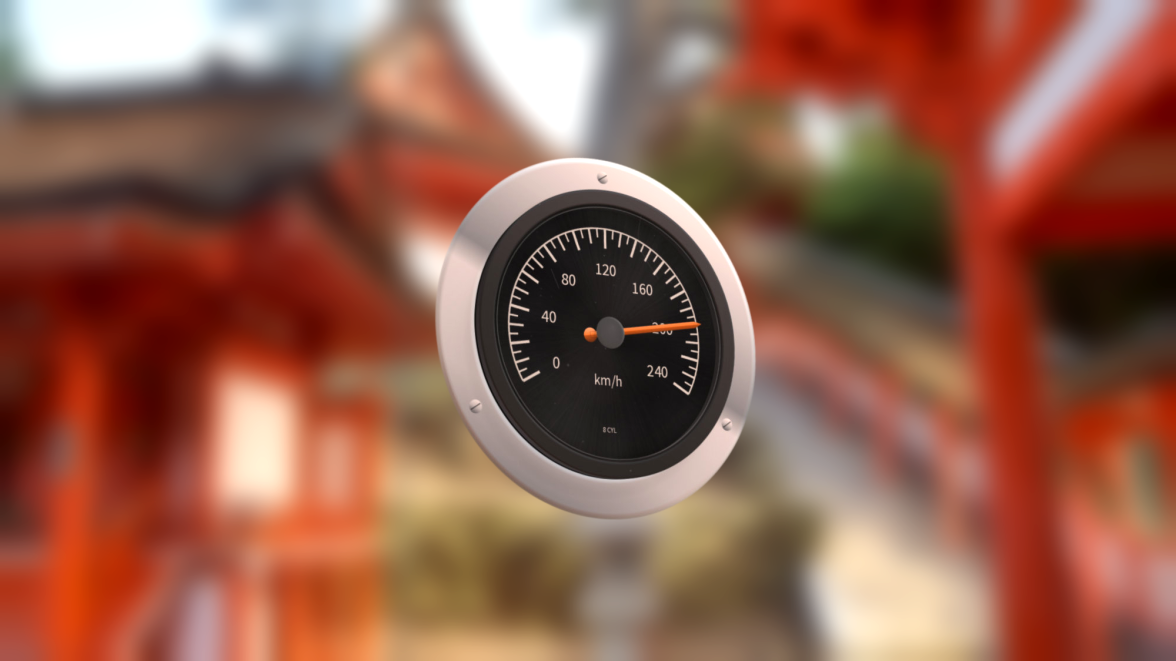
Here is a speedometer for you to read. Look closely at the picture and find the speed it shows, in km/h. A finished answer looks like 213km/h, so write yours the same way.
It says 200km/h
